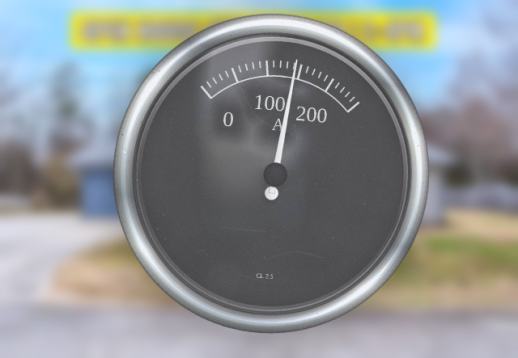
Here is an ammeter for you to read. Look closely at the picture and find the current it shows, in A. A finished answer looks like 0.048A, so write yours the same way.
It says 140A
